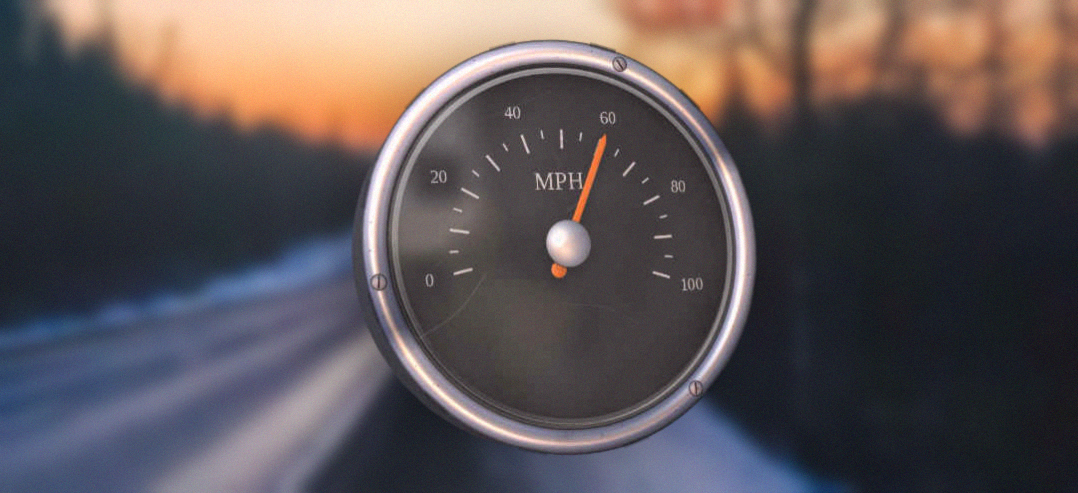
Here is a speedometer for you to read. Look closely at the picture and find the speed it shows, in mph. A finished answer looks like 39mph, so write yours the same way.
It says 60mph
